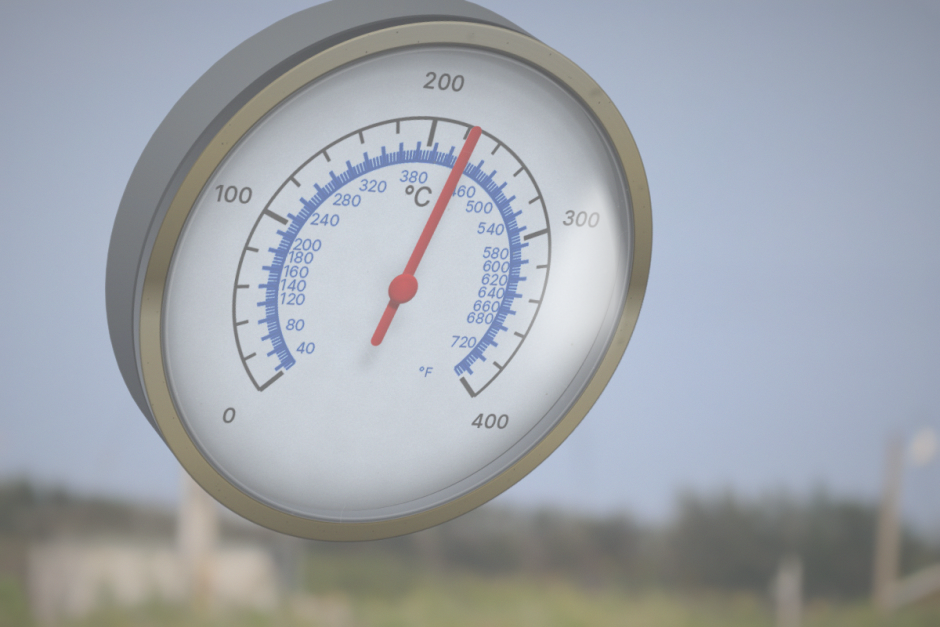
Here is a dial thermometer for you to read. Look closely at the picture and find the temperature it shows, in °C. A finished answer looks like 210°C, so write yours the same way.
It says 220°C
